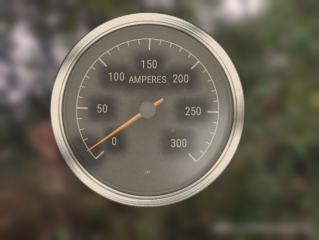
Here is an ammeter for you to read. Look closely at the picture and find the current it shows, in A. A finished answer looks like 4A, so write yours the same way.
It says 10A
